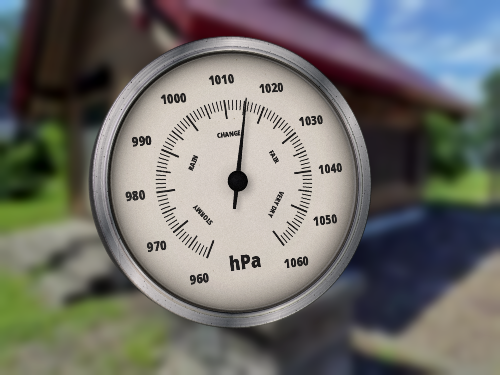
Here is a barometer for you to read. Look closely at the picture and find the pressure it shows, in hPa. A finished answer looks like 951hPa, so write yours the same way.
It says 1015hPa
